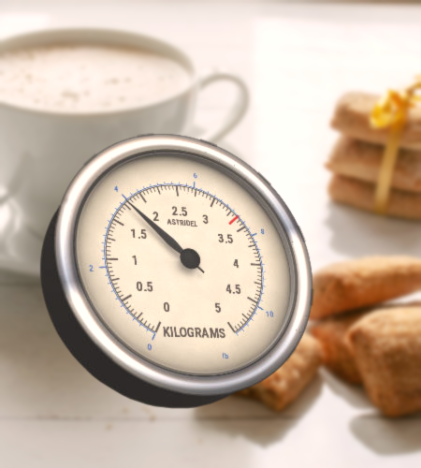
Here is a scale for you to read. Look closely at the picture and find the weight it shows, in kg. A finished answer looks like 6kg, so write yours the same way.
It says 1.75kg
